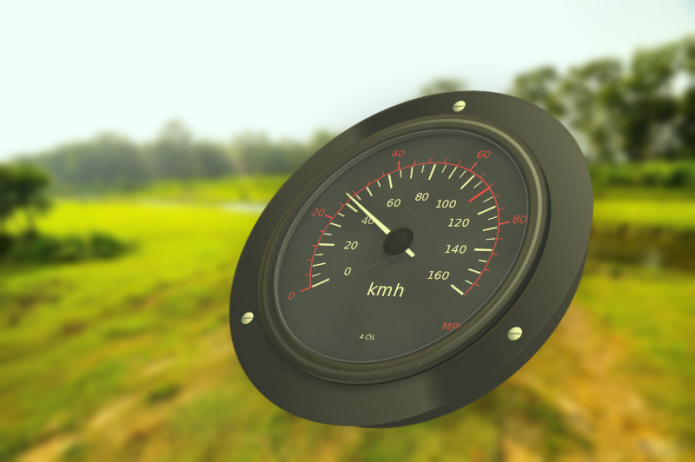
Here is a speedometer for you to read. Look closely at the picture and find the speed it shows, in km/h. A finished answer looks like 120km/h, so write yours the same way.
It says 42.5km/h
